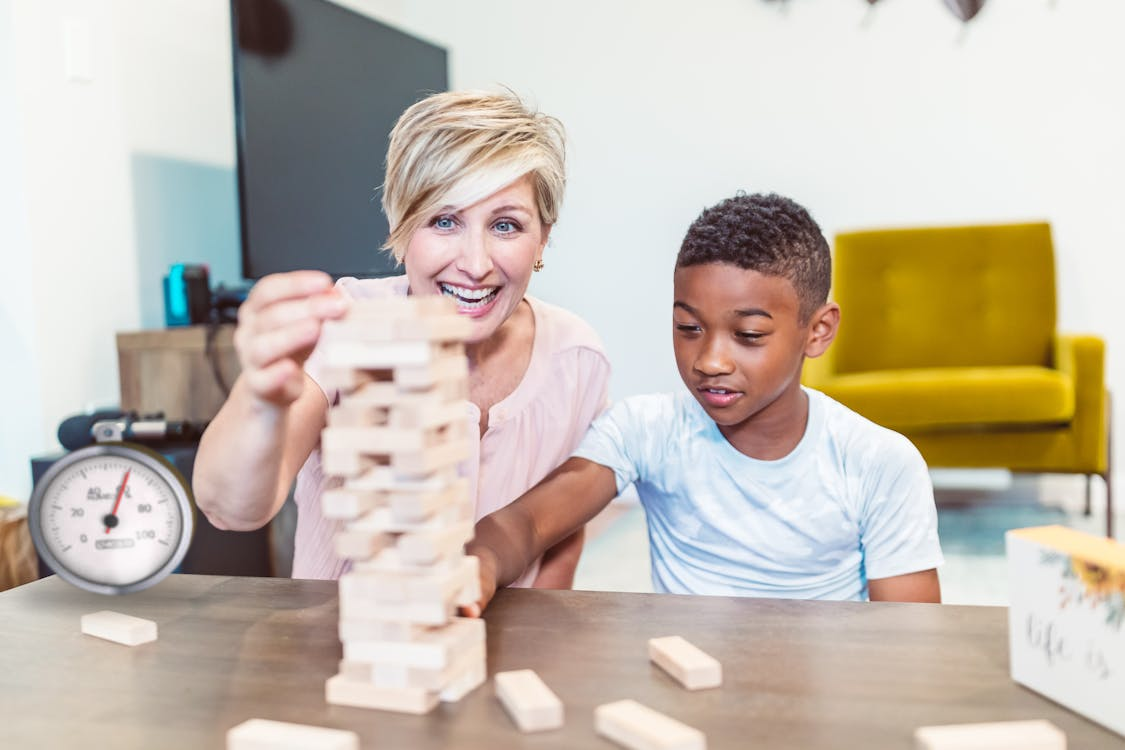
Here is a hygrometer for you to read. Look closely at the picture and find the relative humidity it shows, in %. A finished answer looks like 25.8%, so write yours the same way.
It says 60%
